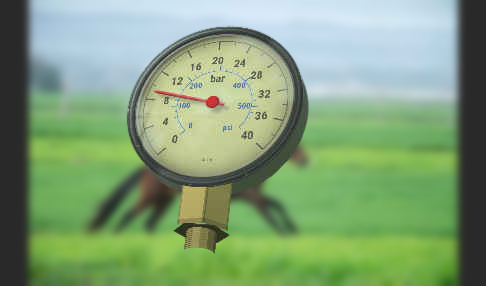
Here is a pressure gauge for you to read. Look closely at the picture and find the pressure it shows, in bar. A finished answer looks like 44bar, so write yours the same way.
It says 9bar
